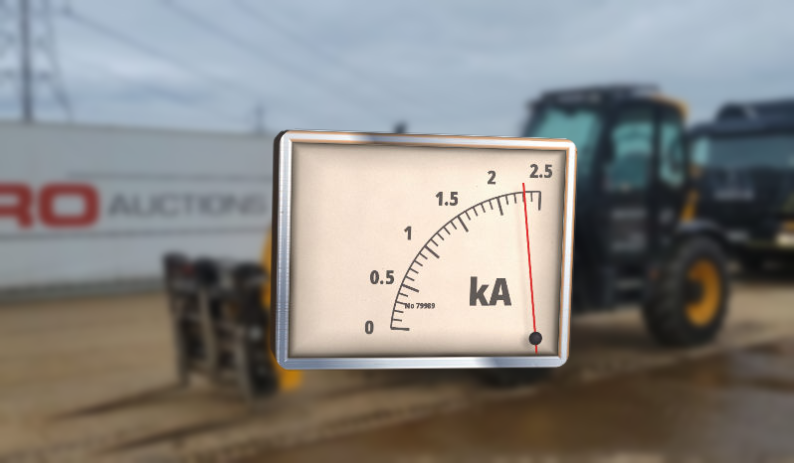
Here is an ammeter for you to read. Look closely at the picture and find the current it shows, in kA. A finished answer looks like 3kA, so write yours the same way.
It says 2.3kA
